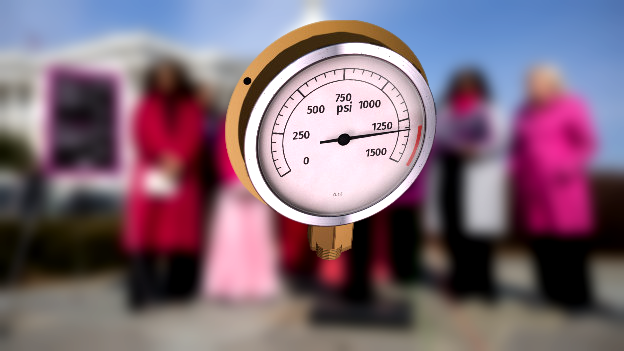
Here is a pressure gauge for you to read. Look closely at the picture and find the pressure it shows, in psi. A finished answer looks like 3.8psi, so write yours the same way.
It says 1300psi
